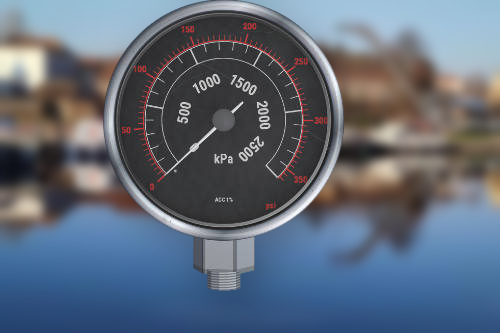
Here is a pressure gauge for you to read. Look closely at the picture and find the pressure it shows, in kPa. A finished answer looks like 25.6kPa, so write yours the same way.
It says 0kPa
